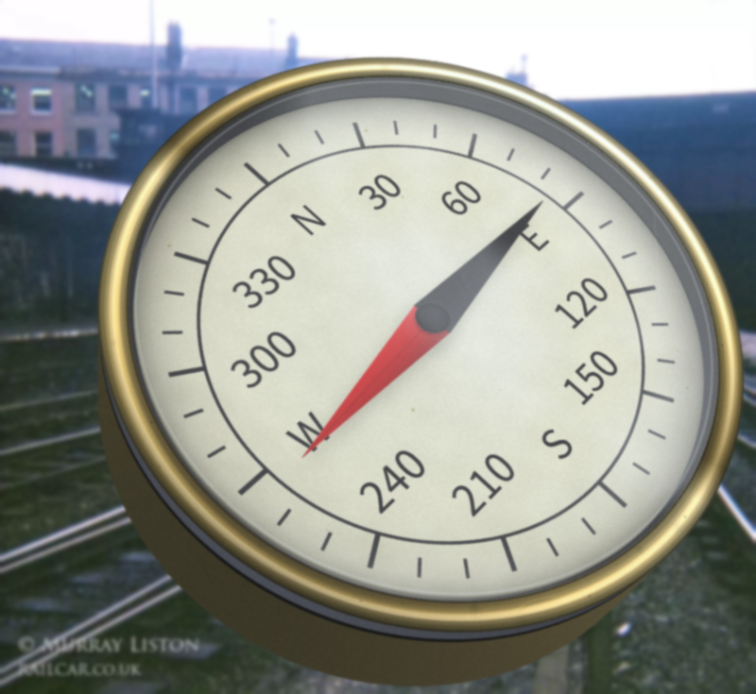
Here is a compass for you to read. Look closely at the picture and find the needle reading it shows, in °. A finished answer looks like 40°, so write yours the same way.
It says 265°
